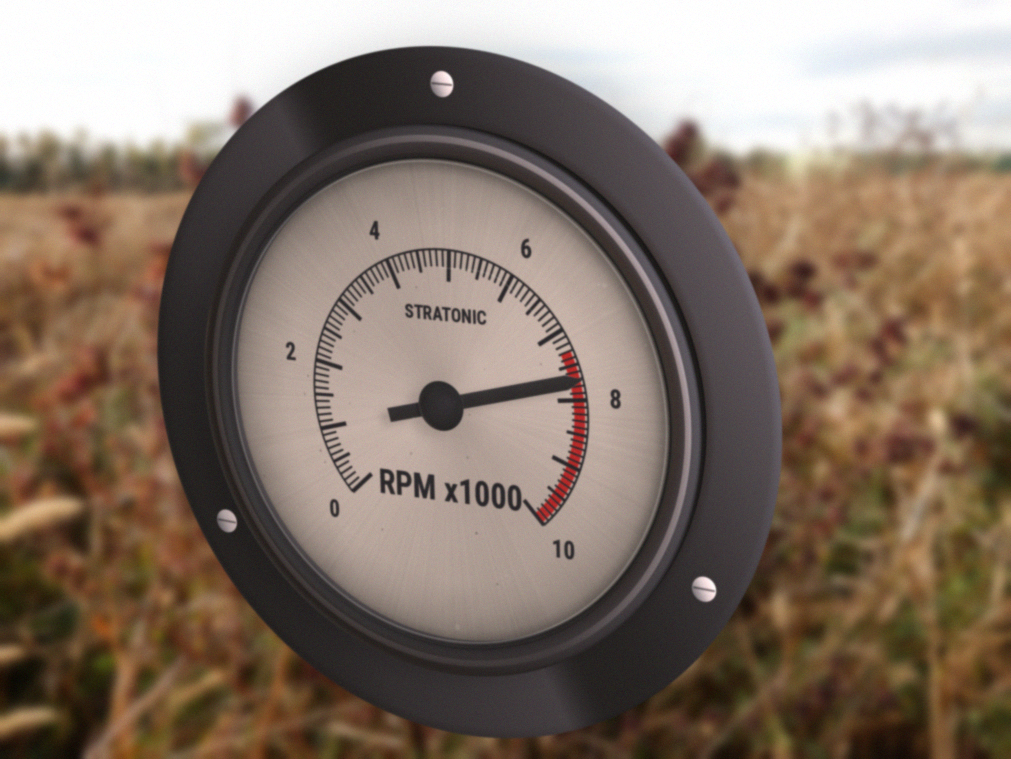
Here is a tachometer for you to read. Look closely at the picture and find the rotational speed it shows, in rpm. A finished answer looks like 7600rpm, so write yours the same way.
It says 7700rpm
